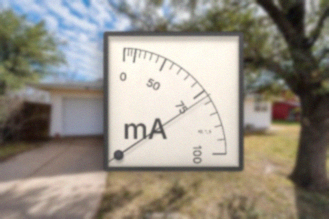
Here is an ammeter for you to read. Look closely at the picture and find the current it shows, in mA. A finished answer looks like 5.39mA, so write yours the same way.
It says 77.5mA
